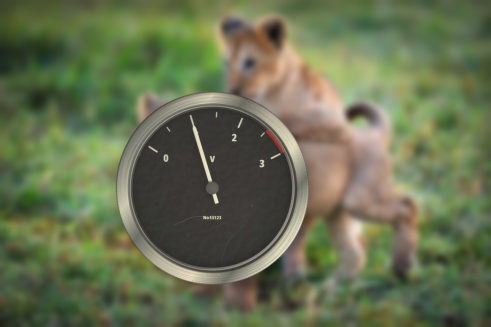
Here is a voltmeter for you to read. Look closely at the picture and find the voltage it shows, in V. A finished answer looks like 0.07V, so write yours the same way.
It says 1V
